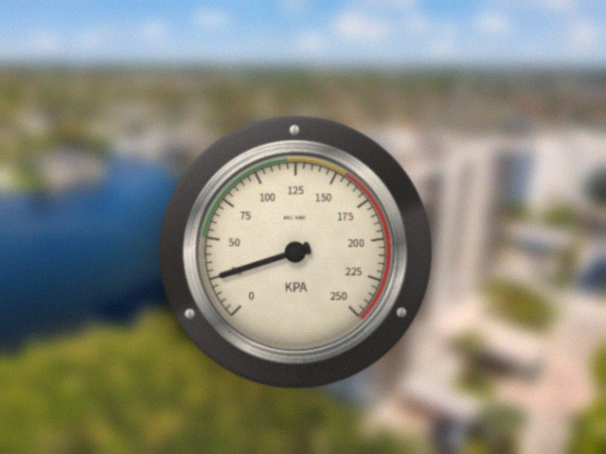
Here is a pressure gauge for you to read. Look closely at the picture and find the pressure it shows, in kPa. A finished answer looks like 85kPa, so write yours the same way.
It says 25kPa
